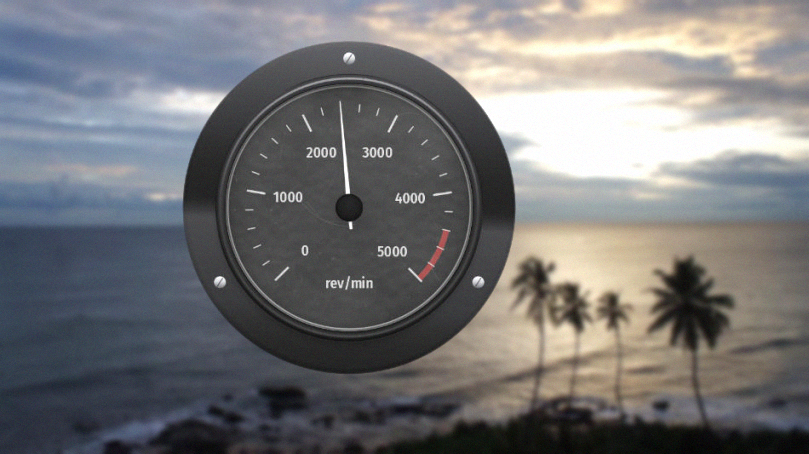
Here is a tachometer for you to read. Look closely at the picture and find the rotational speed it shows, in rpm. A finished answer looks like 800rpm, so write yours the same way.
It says 2400rpm
